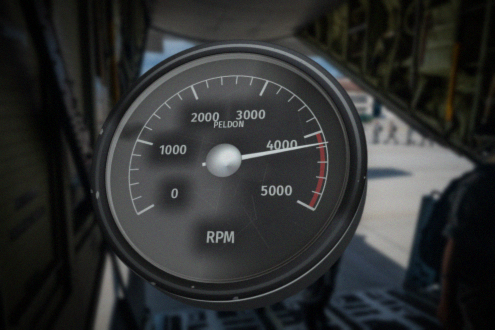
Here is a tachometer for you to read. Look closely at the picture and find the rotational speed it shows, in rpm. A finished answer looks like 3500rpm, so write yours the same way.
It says 4200rpm
